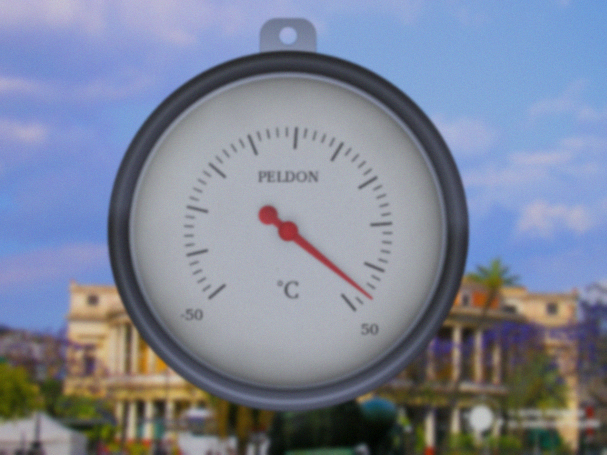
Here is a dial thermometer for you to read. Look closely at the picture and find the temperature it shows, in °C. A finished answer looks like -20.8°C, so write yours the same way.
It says 46°C
